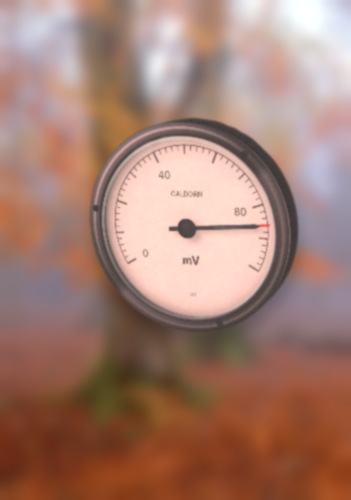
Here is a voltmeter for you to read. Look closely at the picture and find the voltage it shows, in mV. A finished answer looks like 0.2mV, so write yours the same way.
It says 86mV
